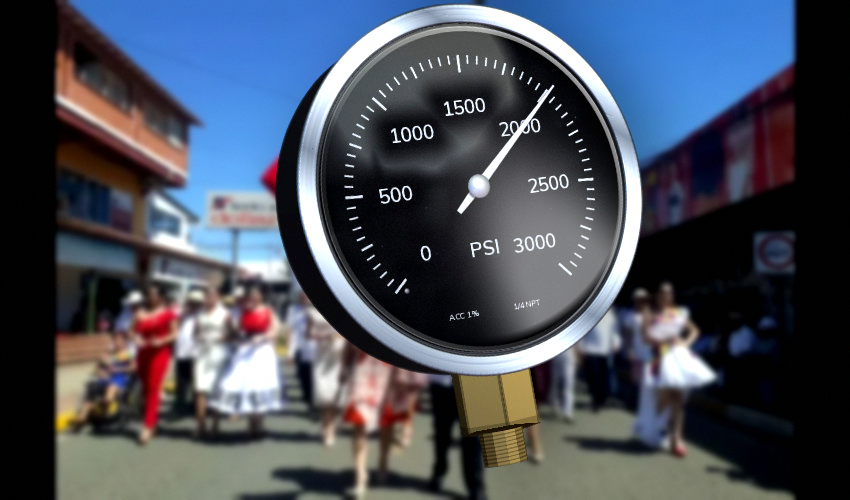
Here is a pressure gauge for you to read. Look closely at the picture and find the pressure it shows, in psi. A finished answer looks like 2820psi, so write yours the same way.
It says 2000psi
